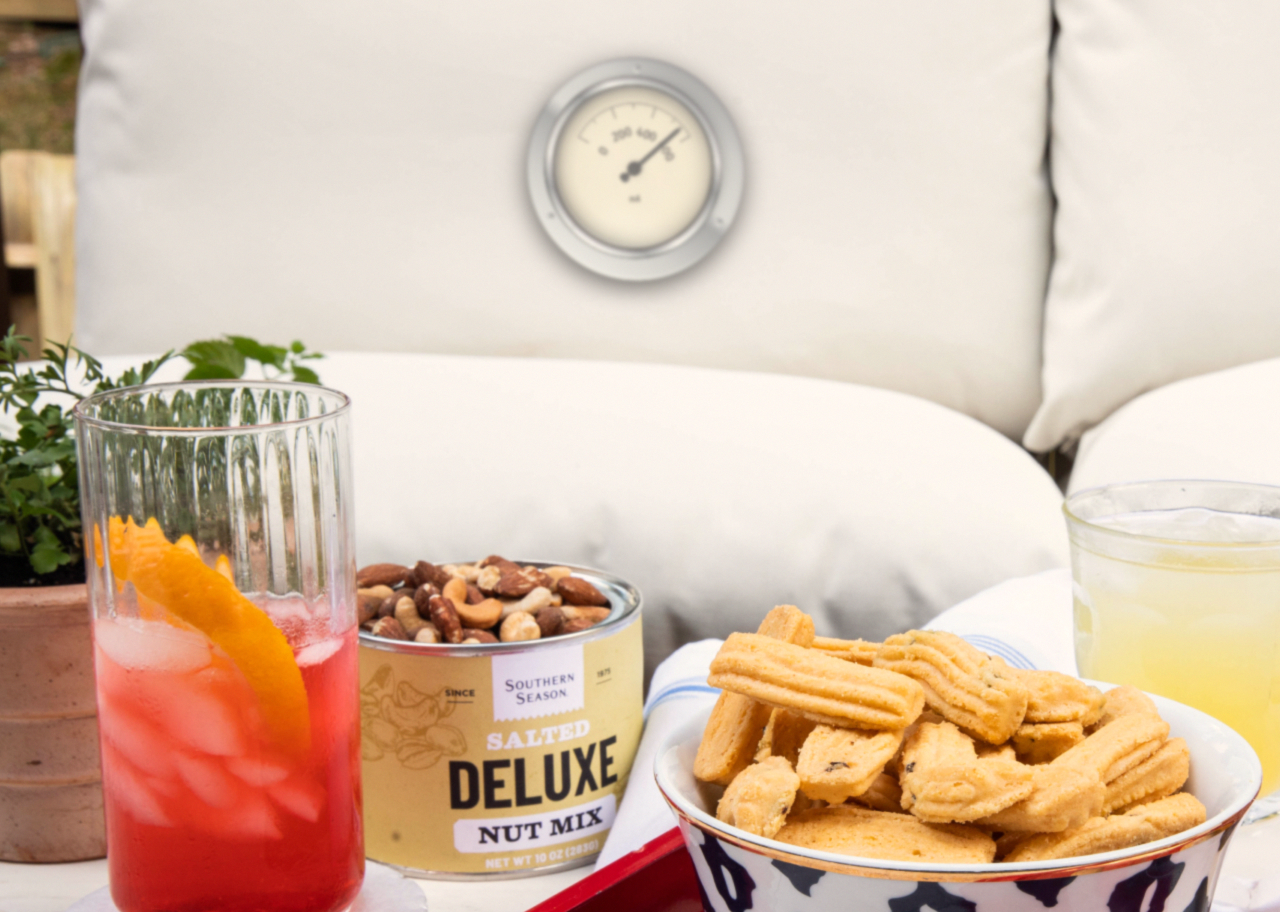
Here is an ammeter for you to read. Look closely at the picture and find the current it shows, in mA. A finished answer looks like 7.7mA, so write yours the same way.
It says 550mA
